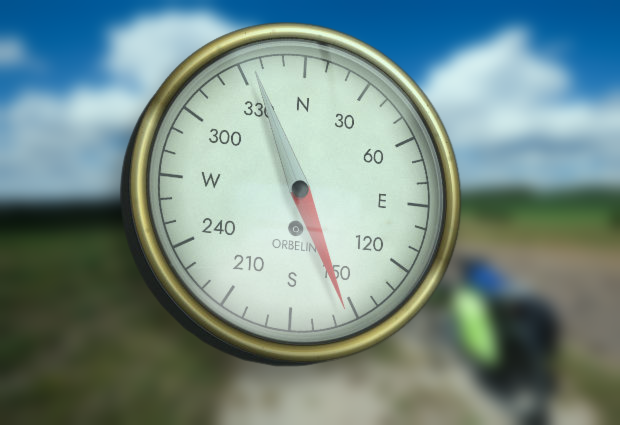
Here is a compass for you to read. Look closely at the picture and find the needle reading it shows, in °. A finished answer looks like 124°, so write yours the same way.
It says 155°
